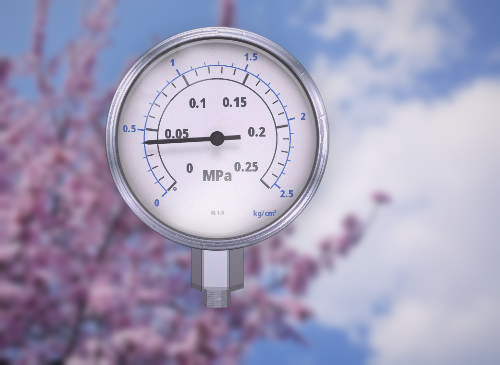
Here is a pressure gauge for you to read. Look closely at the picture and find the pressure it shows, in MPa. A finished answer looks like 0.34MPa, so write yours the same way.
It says 0.04MPa
